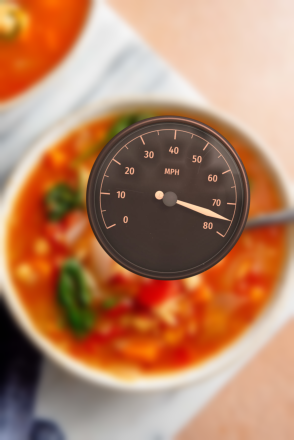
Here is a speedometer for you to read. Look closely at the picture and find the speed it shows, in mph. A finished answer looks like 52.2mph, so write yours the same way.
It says 75mph
